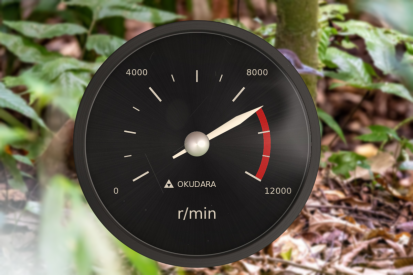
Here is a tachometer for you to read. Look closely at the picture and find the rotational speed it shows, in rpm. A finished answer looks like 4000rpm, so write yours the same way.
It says 9000rpm
